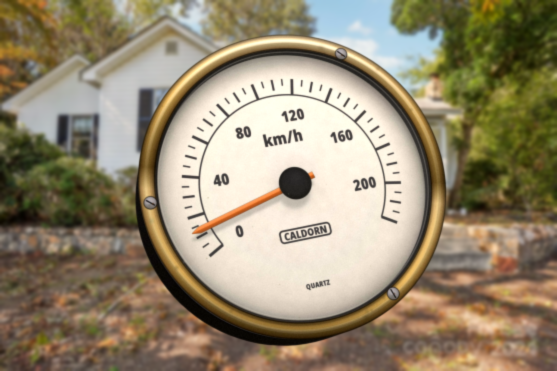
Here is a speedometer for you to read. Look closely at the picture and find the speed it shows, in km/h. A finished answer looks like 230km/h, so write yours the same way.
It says 12.5km/h
